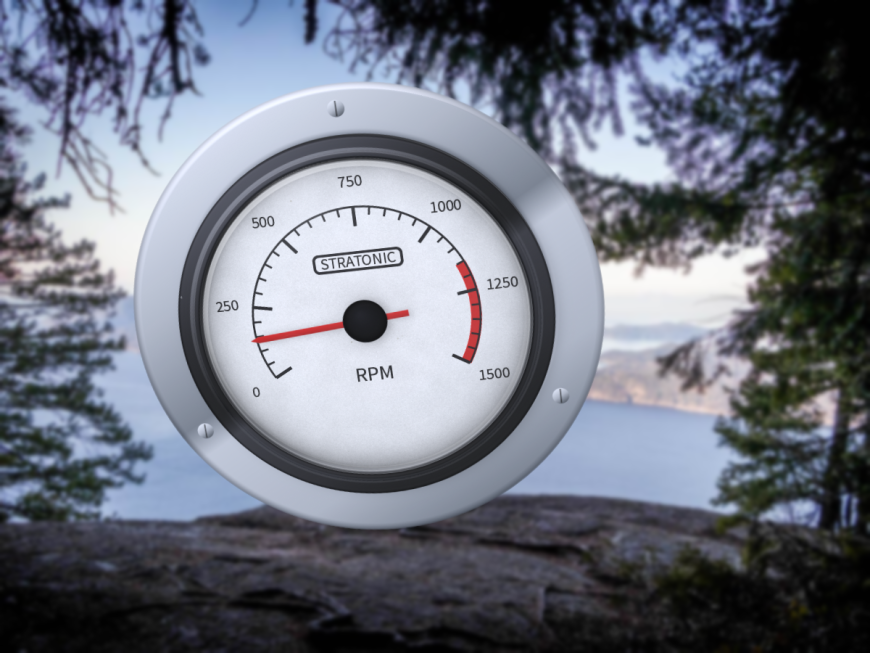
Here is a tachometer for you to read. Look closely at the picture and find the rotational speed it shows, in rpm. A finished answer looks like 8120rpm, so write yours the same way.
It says 150rpm
